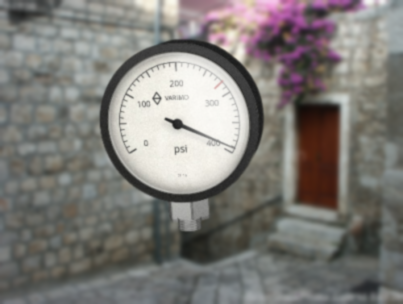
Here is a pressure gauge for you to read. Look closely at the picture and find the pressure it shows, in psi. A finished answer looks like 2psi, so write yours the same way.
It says 390psi
